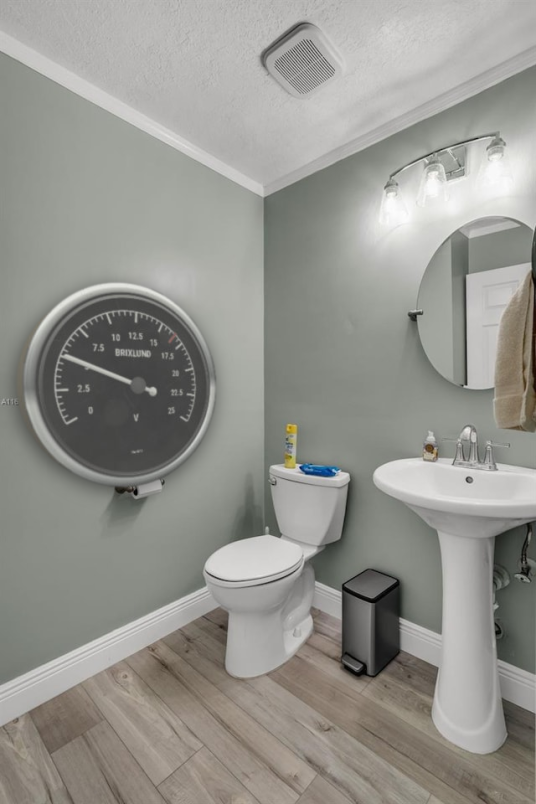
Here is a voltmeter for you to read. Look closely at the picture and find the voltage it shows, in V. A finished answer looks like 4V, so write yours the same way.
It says 5V
